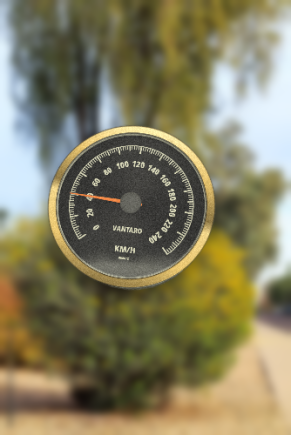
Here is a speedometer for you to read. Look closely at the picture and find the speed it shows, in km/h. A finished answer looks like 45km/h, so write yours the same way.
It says 40km/h
